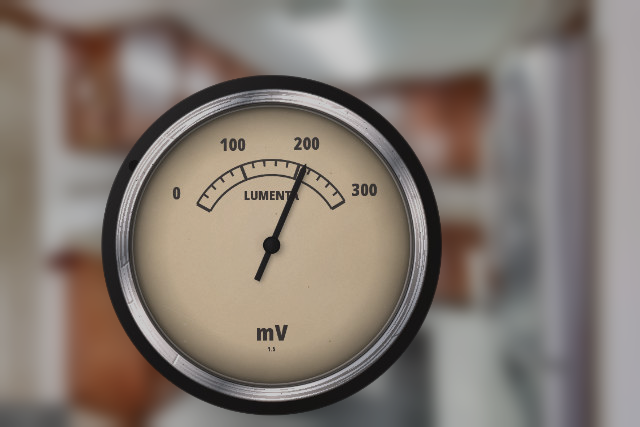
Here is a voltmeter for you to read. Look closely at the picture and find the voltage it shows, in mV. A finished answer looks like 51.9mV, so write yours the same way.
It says 210mV
